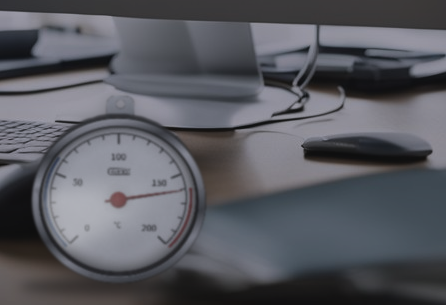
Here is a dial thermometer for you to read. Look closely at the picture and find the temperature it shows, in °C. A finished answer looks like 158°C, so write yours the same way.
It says 160°C
